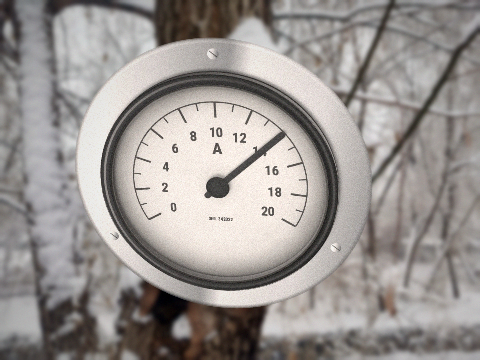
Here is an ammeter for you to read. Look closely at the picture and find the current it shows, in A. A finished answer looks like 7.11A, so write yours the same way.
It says 14A
